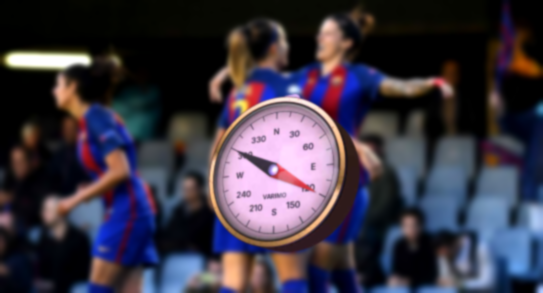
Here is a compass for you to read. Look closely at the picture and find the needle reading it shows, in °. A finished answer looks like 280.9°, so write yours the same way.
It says 120°
